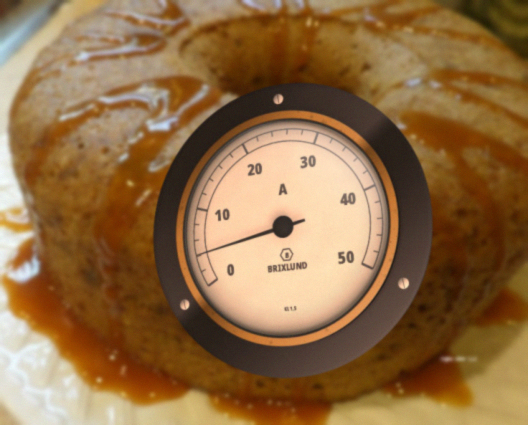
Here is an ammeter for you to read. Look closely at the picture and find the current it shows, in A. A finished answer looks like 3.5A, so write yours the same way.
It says 4A
